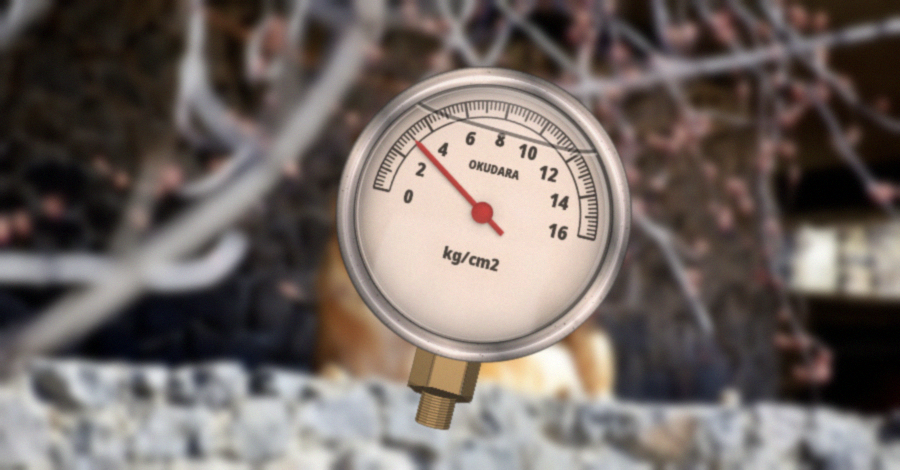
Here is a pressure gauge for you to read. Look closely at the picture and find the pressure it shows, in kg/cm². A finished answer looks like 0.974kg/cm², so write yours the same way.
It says 3kg/cm²
